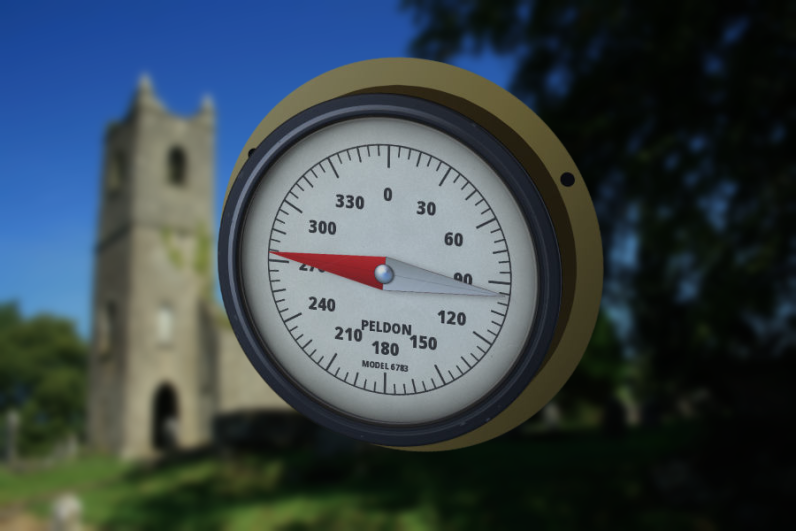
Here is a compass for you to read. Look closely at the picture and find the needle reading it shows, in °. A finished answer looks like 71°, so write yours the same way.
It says 275°
